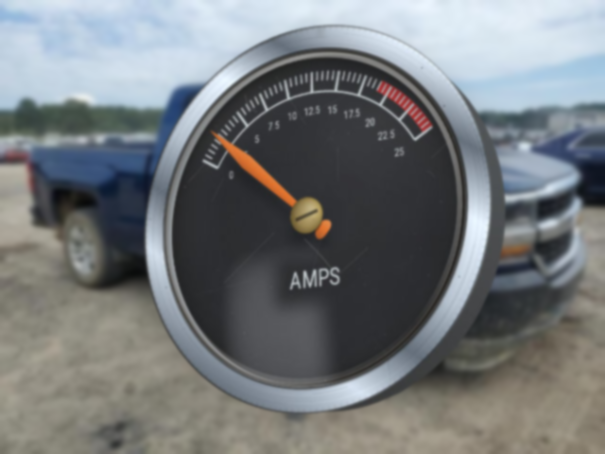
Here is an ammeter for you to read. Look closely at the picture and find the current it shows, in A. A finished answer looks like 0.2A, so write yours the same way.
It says 2.5A
